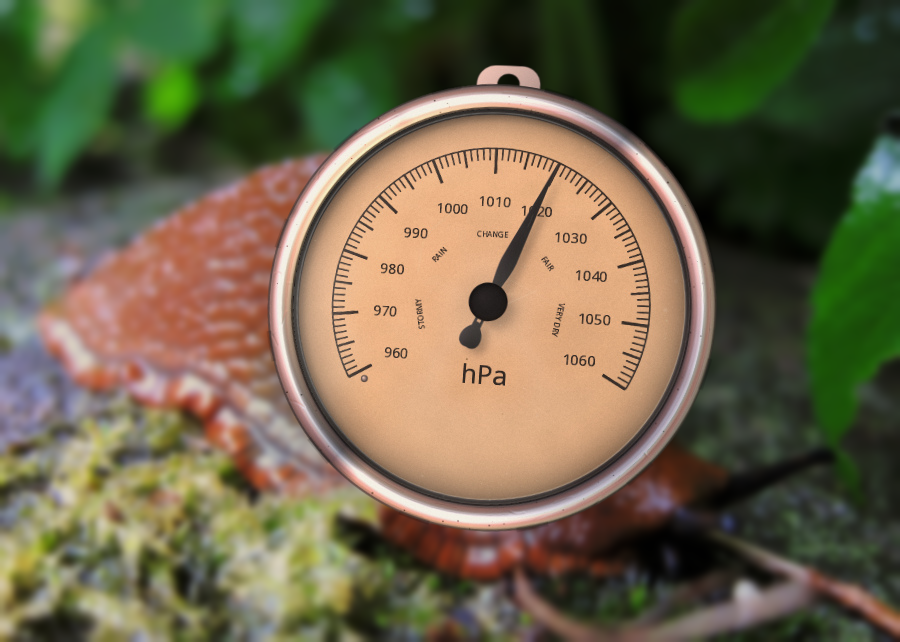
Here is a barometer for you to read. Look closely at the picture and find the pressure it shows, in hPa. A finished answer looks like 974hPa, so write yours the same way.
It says 1020hPa
